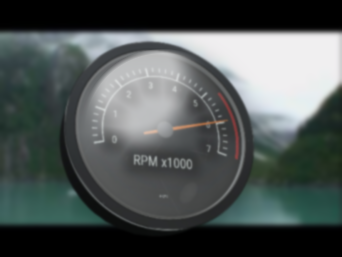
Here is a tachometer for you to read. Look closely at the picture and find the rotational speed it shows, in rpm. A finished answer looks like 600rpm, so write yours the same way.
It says 6000rpm
